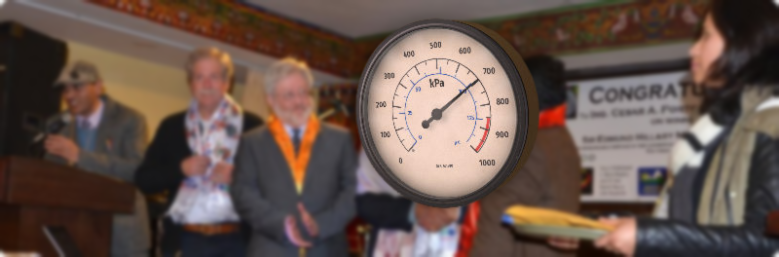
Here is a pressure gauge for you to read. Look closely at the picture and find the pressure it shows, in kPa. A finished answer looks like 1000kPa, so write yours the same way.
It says 700kPa
